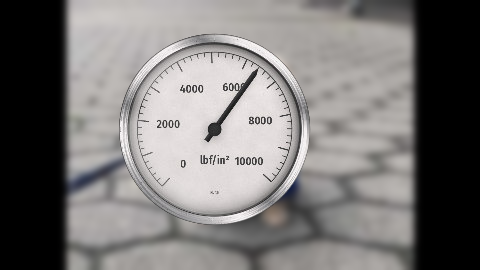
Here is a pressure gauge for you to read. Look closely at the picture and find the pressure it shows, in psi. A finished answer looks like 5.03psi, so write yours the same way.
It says 6400psi
